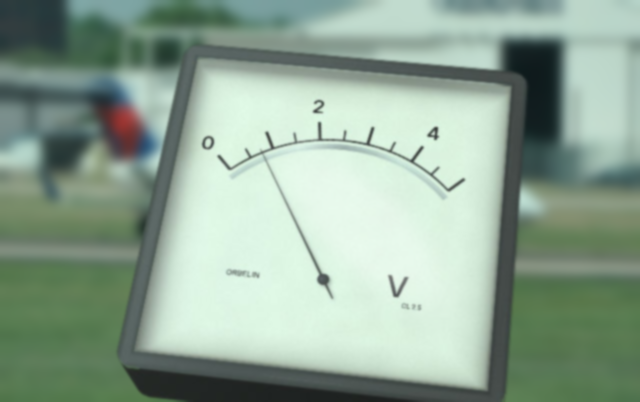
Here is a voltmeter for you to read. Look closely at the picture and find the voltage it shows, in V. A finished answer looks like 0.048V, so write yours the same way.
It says 0.75V
